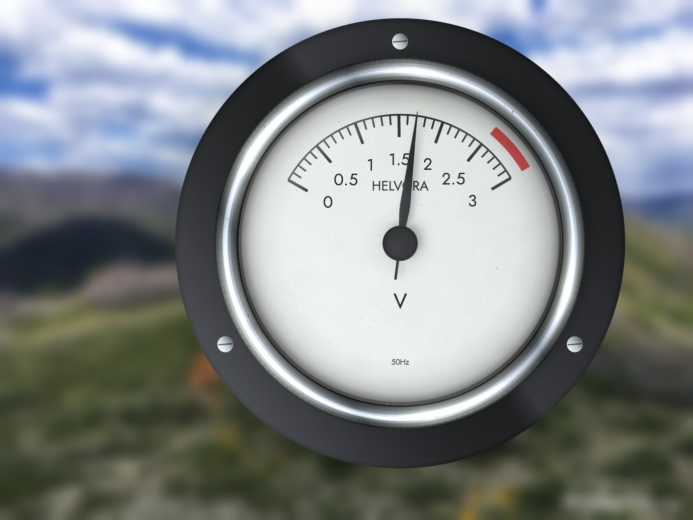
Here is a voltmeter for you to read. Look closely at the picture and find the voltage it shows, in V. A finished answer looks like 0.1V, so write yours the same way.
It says 1.7V
